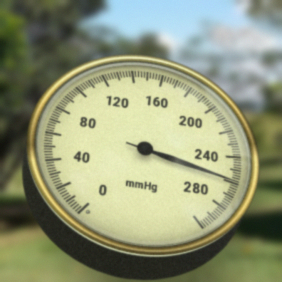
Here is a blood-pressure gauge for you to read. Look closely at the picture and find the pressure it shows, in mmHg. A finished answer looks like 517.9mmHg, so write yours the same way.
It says 260mmHg
